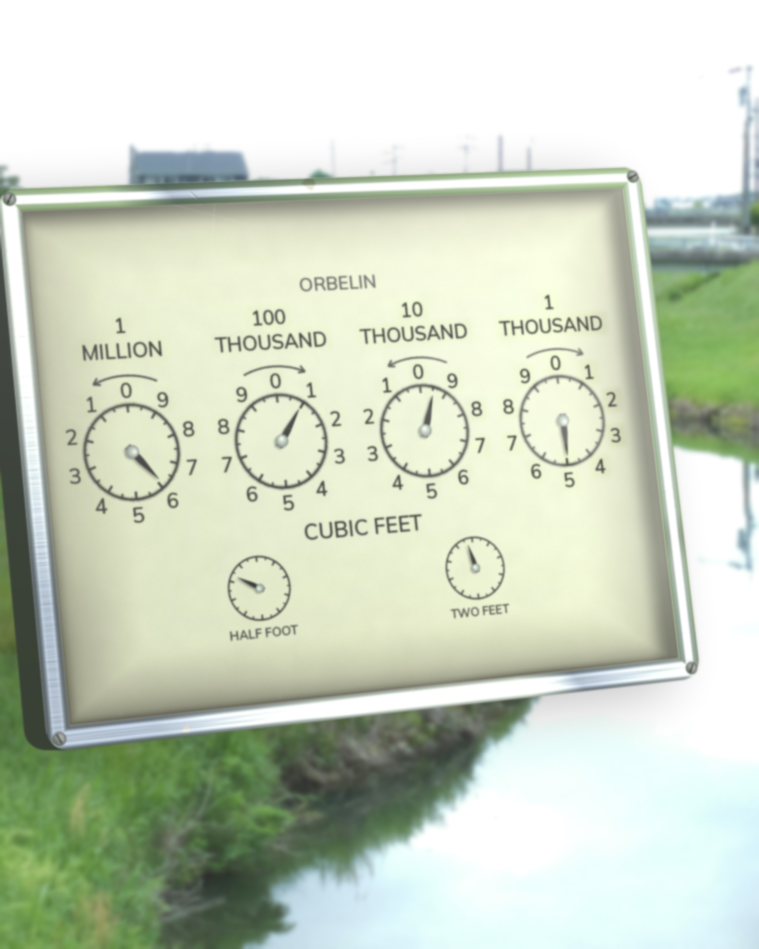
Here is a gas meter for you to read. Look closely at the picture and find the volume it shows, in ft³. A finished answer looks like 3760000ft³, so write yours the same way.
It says 609500ft³
